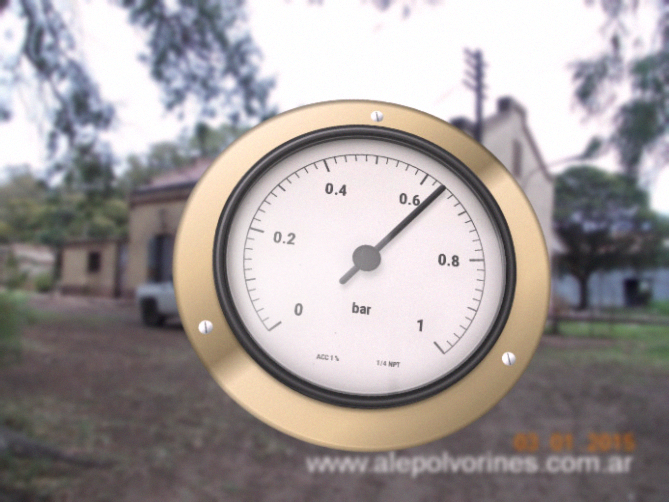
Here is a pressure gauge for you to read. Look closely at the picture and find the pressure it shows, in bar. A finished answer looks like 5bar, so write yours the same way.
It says 0.64bar
